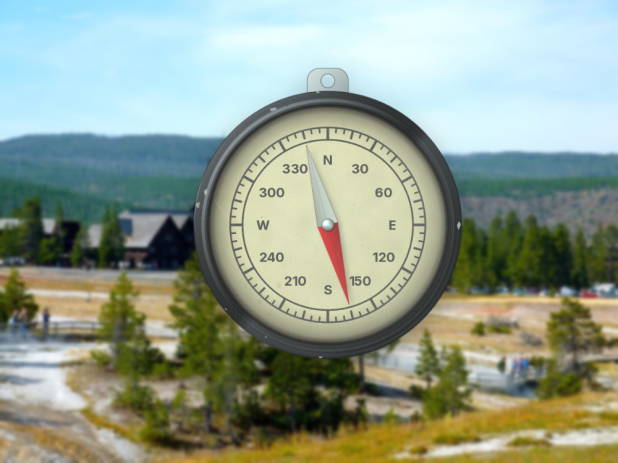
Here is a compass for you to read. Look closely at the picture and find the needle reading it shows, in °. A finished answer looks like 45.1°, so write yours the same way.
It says 165°
